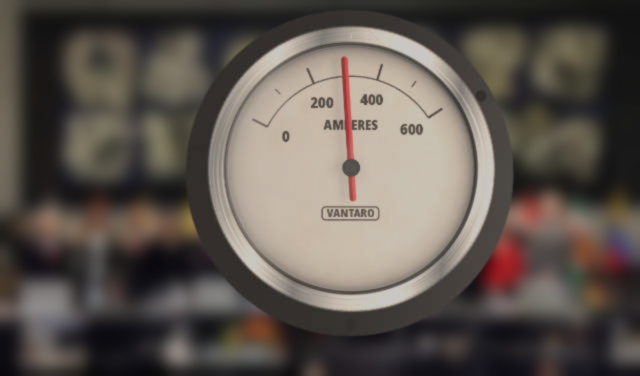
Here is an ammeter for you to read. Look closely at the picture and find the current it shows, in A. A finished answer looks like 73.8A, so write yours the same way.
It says 300A
